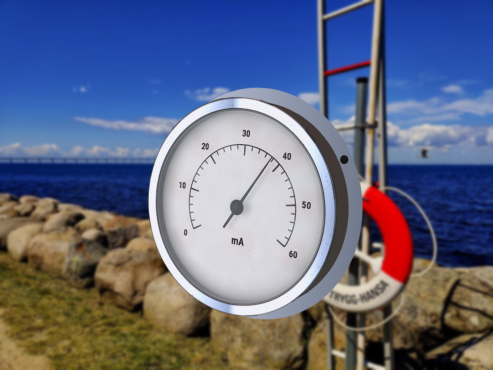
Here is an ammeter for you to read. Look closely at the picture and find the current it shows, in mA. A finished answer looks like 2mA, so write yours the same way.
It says 38mA
